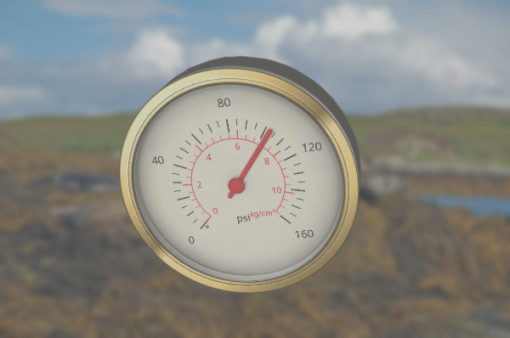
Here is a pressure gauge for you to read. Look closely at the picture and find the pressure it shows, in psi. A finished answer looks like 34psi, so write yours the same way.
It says 102.5psi
